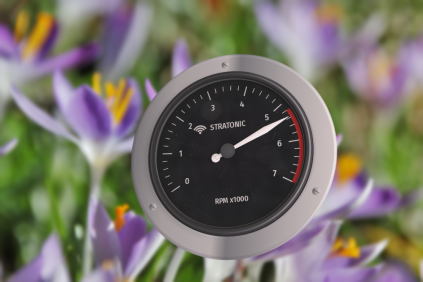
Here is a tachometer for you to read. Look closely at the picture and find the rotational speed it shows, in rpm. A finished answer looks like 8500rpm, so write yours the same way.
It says 5400rpm
